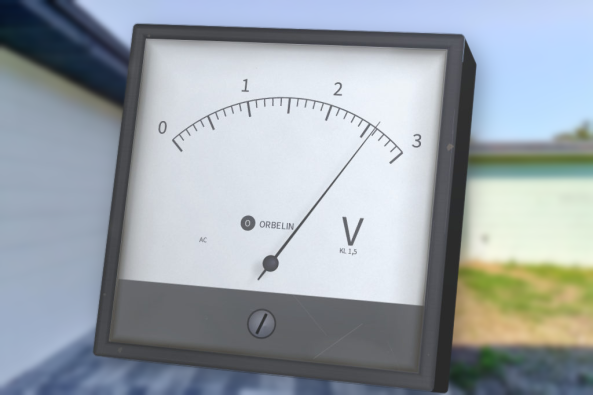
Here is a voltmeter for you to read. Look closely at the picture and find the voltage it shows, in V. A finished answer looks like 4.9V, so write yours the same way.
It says 2.6V
